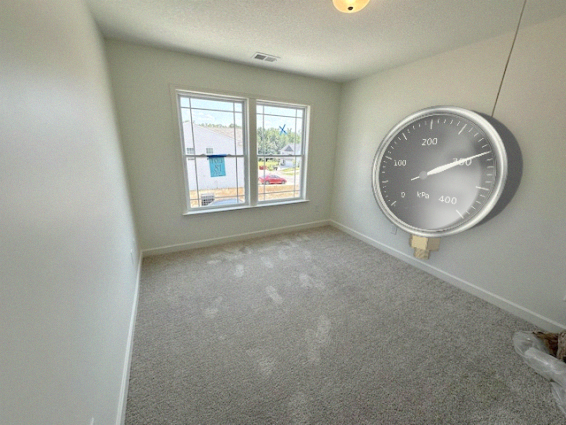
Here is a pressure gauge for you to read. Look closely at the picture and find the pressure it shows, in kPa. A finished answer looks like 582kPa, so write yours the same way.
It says 300kPa
